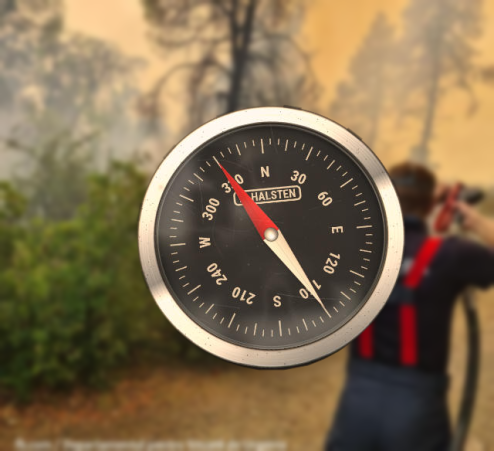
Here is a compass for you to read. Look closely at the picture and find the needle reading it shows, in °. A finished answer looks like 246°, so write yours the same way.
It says 330°
